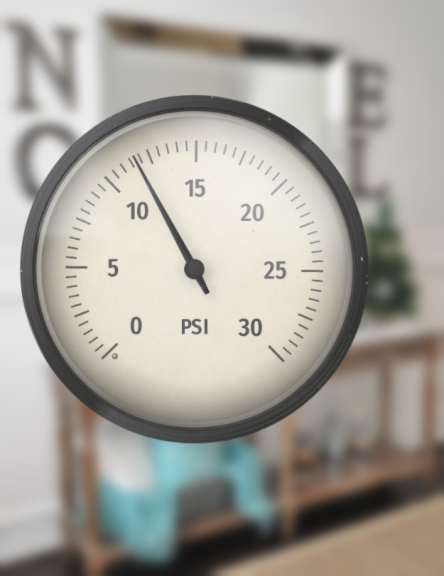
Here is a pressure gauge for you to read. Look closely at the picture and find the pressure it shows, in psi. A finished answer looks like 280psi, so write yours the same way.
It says 11.75psi
